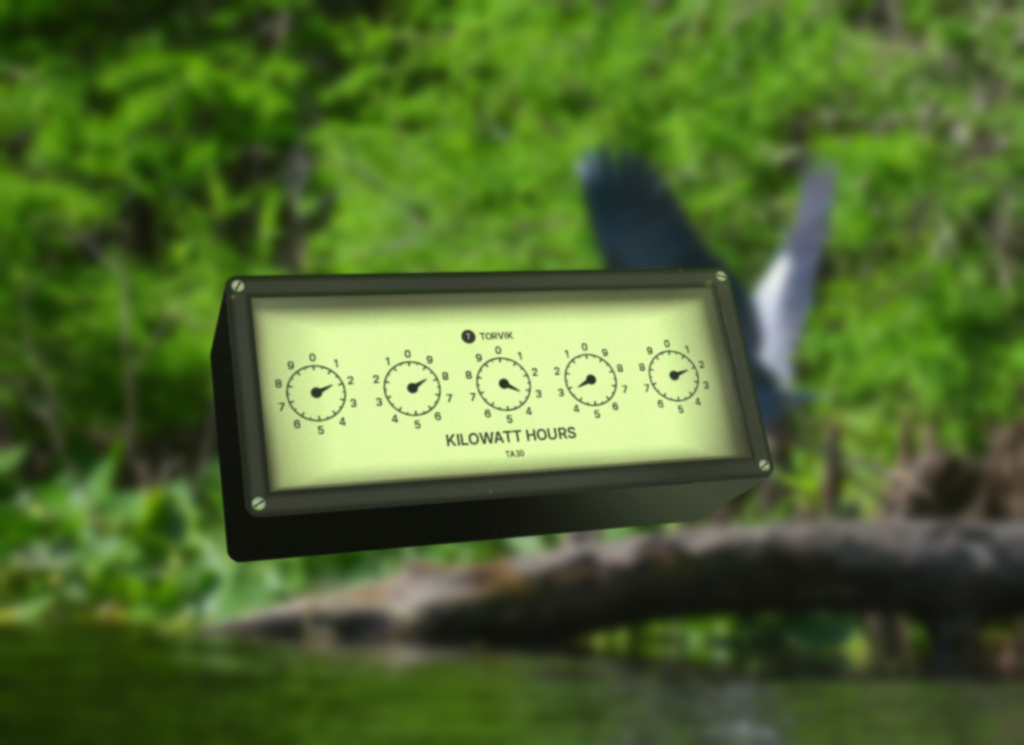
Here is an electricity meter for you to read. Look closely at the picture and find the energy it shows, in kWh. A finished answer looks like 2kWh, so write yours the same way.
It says 18332kWh
